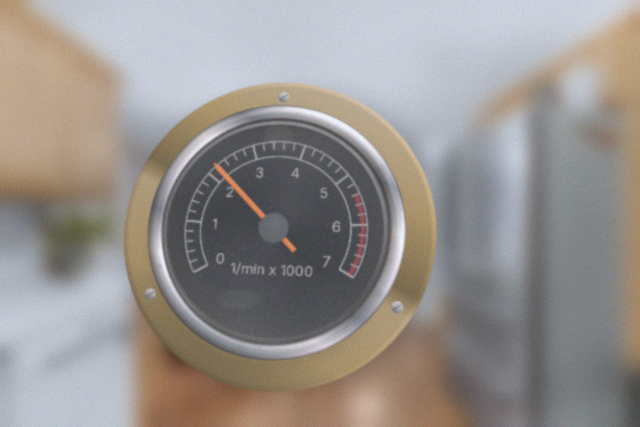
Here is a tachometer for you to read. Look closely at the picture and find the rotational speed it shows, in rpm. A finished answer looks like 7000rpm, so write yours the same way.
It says 2200rpm
